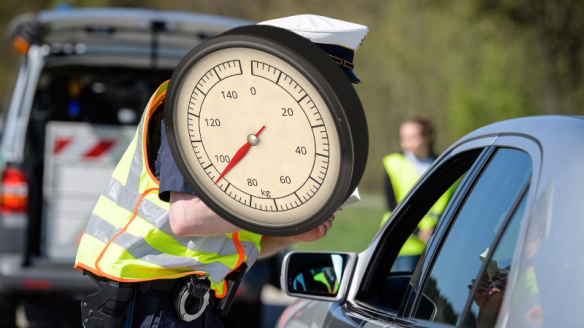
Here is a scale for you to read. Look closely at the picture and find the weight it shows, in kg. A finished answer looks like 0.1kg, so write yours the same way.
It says 94kg
